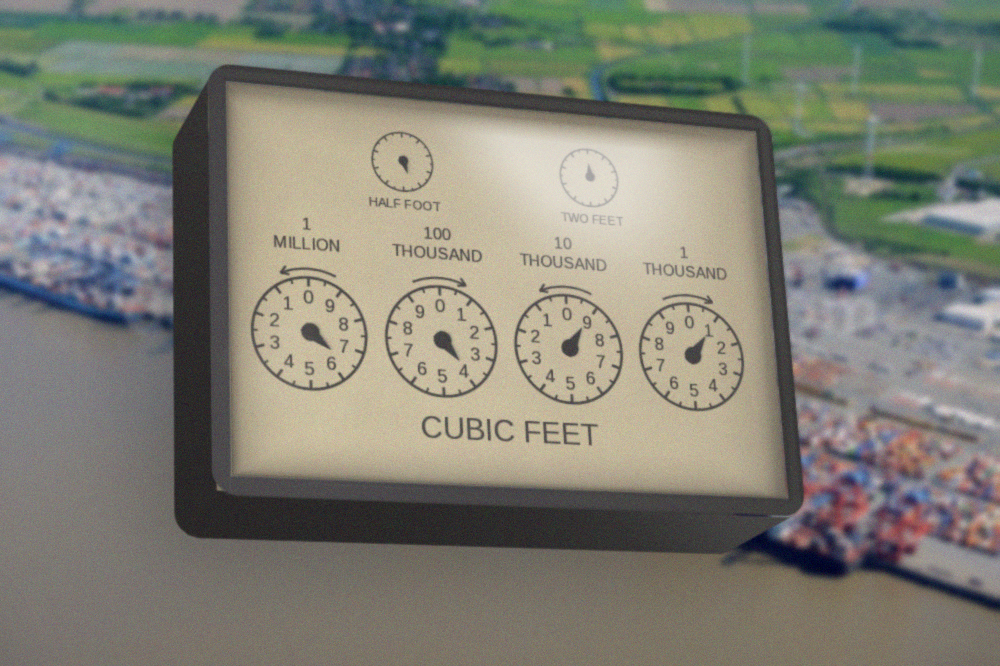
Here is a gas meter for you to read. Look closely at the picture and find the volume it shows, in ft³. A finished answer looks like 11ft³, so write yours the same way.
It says 639100ft³
